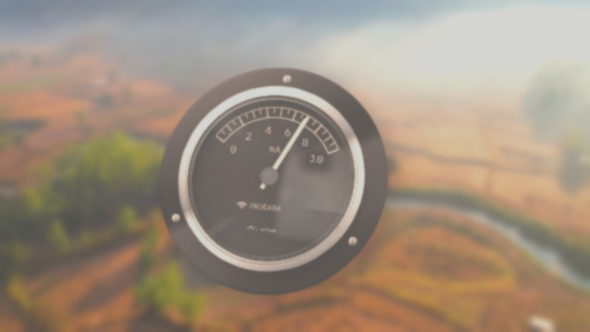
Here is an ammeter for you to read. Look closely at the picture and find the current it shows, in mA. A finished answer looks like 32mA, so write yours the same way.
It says 7mA
